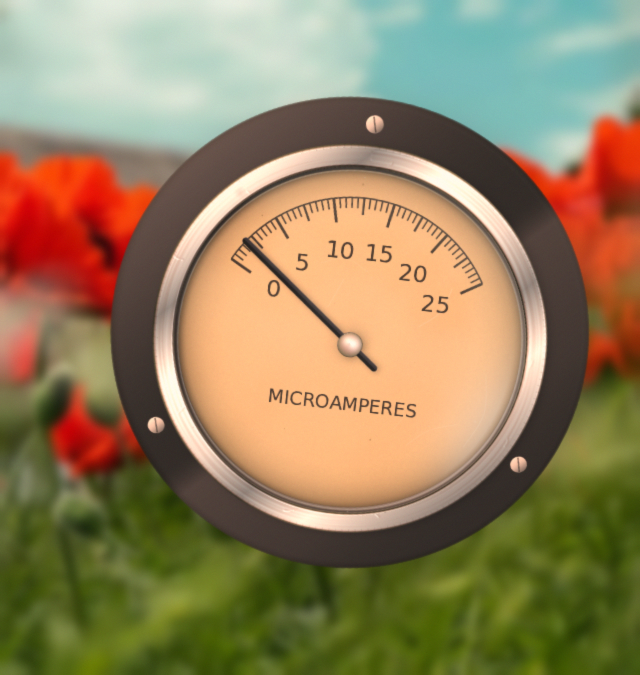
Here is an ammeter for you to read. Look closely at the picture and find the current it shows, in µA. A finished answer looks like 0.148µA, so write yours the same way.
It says 2µA
